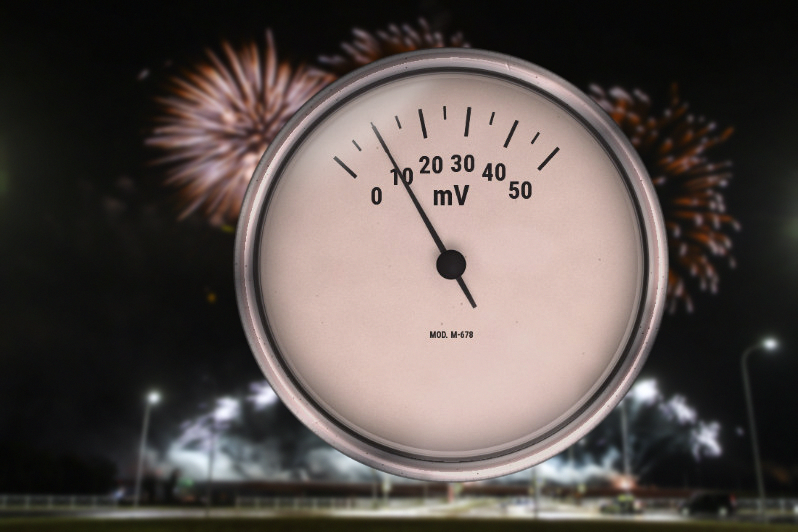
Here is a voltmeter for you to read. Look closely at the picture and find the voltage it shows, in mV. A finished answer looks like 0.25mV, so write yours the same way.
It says 10mV
